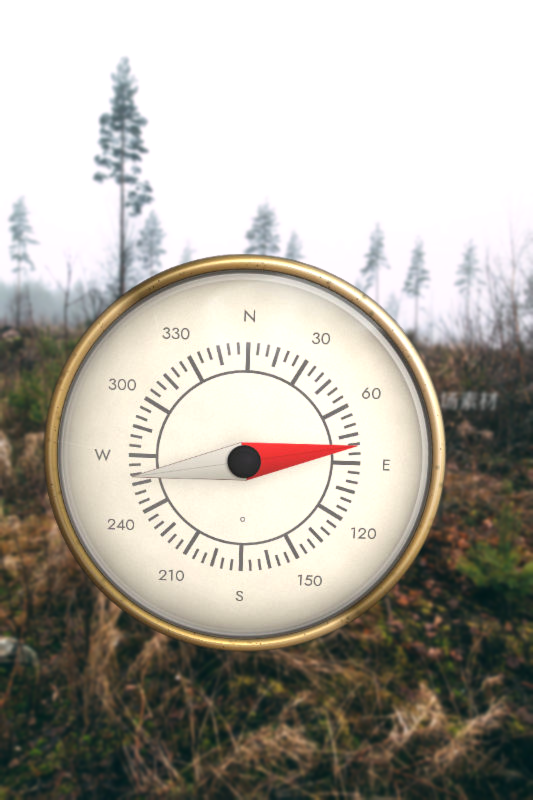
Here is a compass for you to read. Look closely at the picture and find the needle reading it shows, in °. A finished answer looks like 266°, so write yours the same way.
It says 80°
